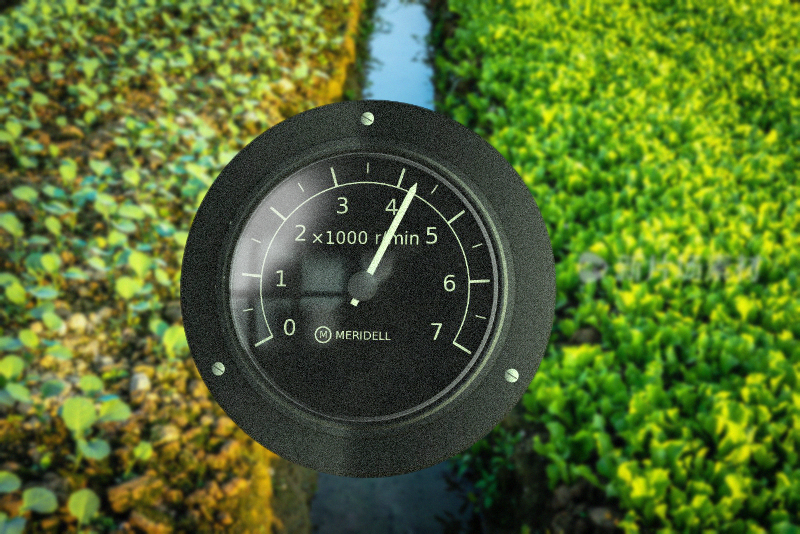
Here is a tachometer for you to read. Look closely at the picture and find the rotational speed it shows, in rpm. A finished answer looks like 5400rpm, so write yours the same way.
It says 4250rpm
